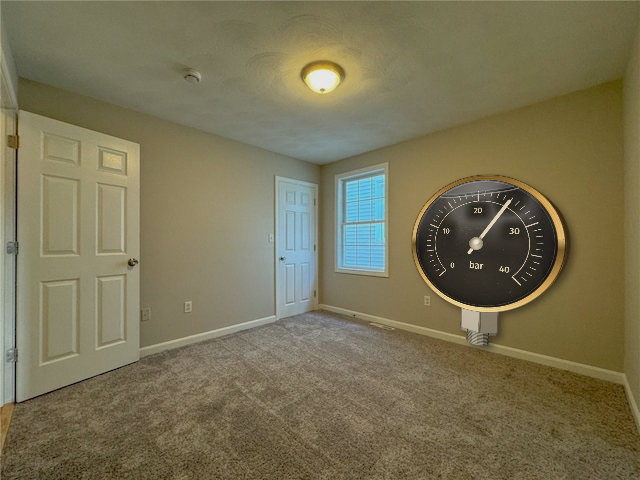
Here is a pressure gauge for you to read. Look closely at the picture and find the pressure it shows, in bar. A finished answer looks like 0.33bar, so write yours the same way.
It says 25bar
